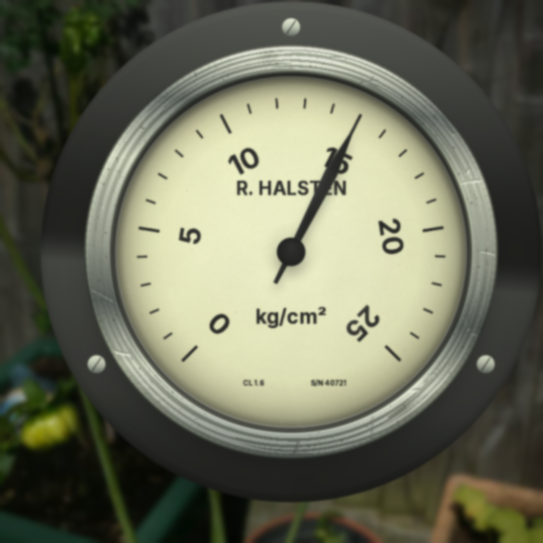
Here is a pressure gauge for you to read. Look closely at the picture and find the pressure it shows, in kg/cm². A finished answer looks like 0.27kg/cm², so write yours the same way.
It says 15kg/cm²
